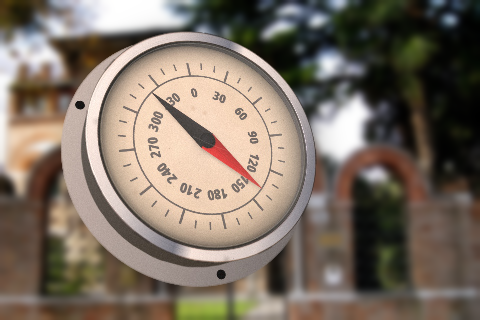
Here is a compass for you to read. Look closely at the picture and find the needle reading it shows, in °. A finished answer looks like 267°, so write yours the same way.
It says 140°
